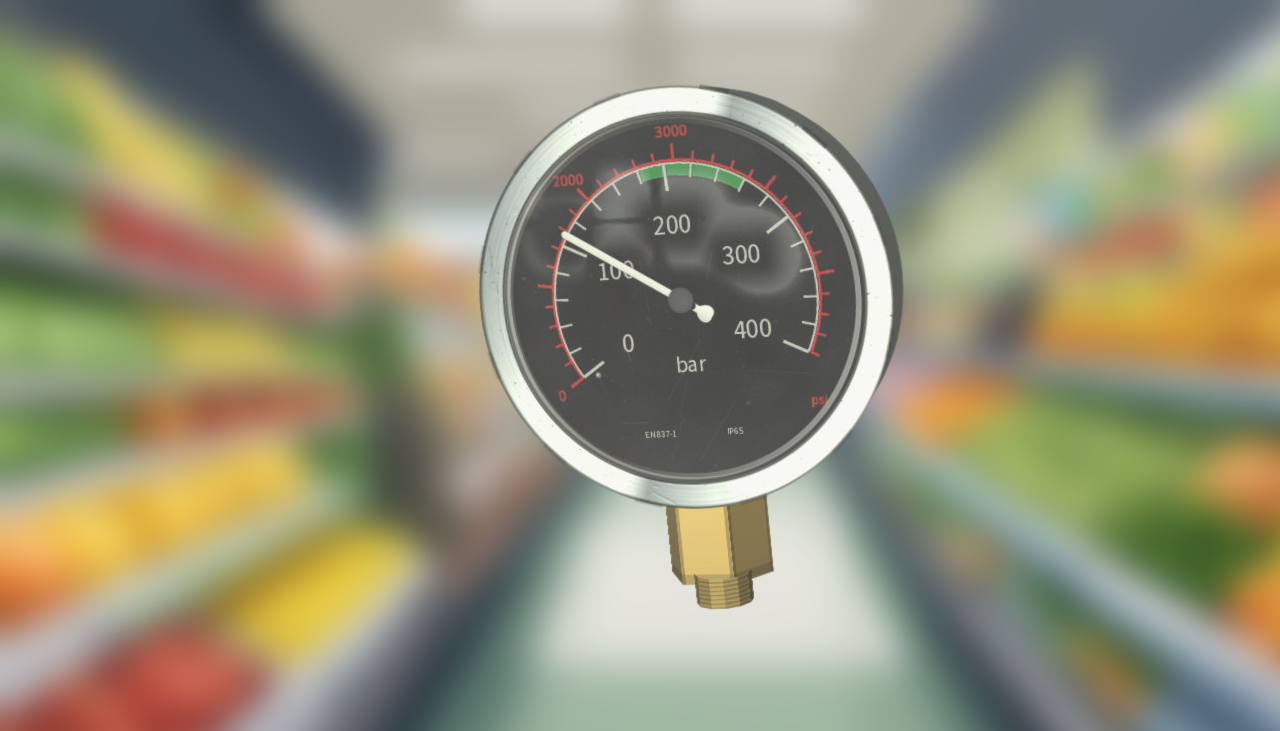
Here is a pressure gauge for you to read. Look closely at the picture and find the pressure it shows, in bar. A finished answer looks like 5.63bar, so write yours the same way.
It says 110bar
